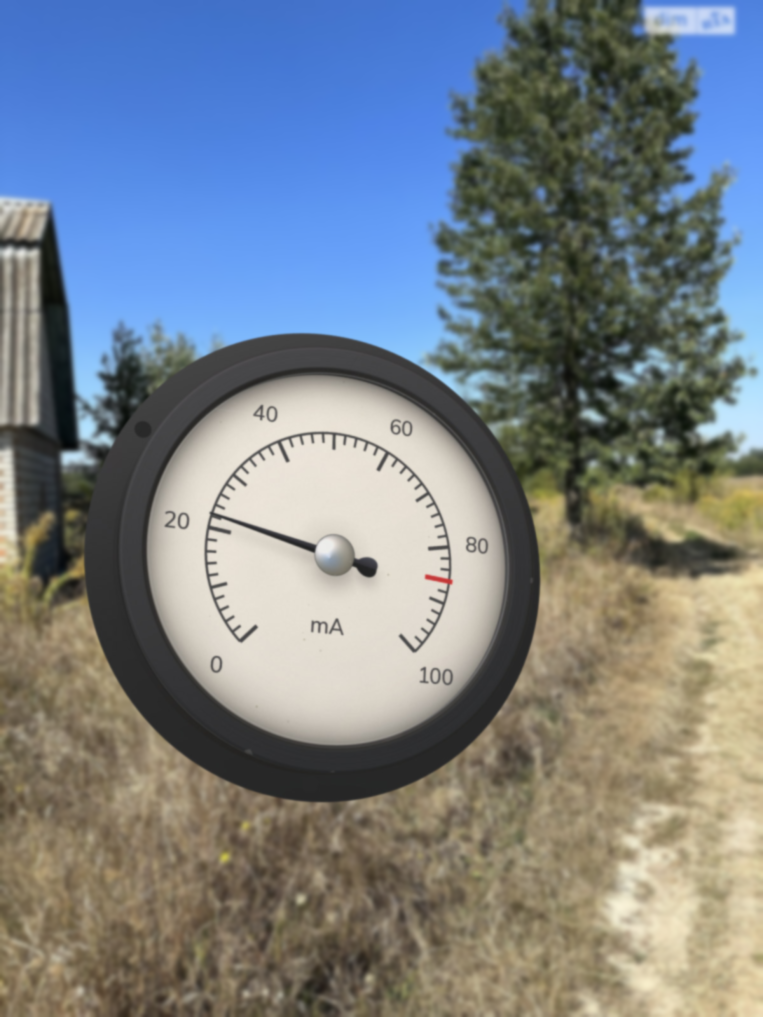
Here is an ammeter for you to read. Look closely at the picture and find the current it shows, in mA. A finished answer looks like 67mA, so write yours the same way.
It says 22mA
